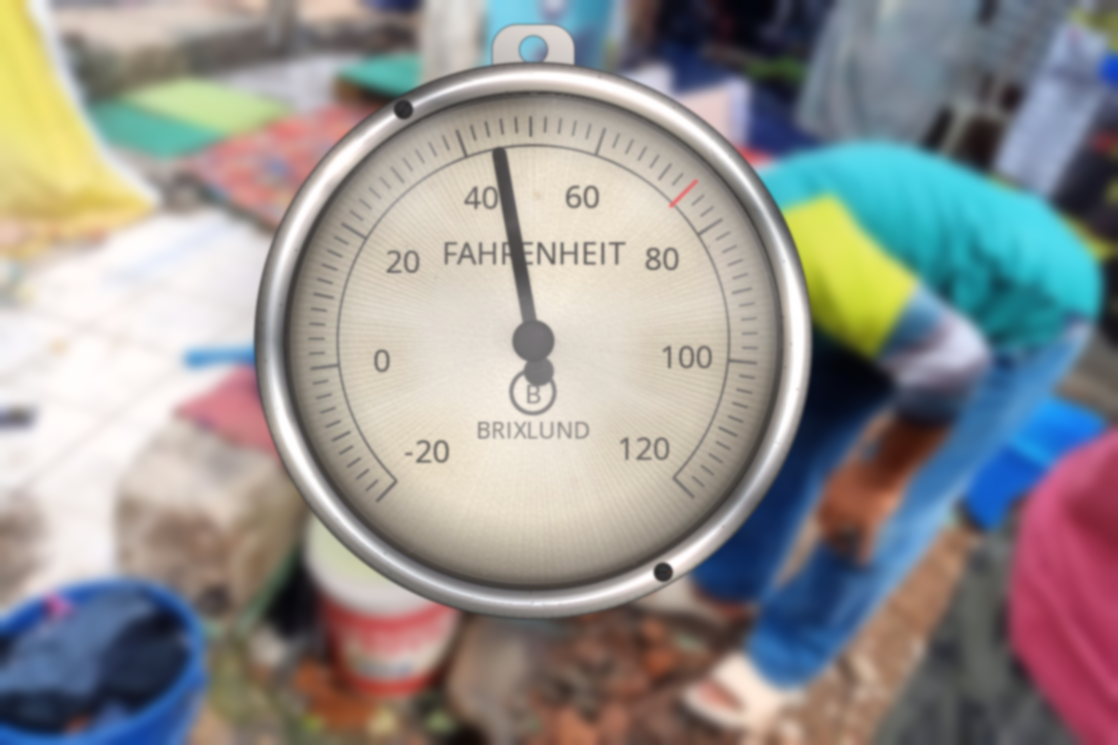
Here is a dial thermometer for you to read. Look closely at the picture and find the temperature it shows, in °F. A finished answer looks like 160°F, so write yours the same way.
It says 45°F
